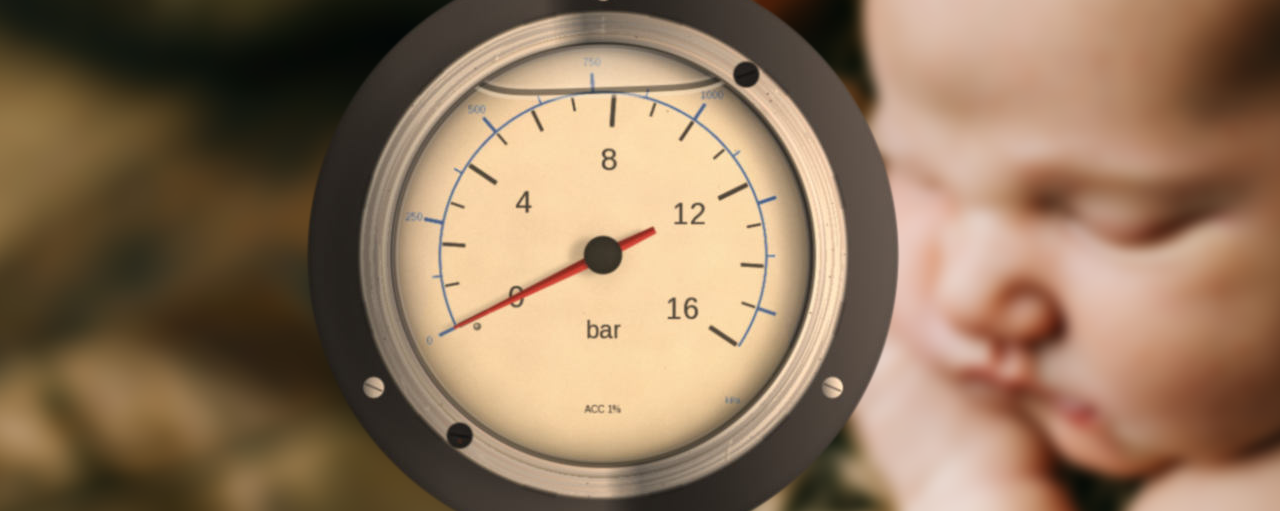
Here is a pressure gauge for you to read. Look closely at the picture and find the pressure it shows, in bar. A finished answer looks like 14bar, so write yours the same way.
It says 0bar
